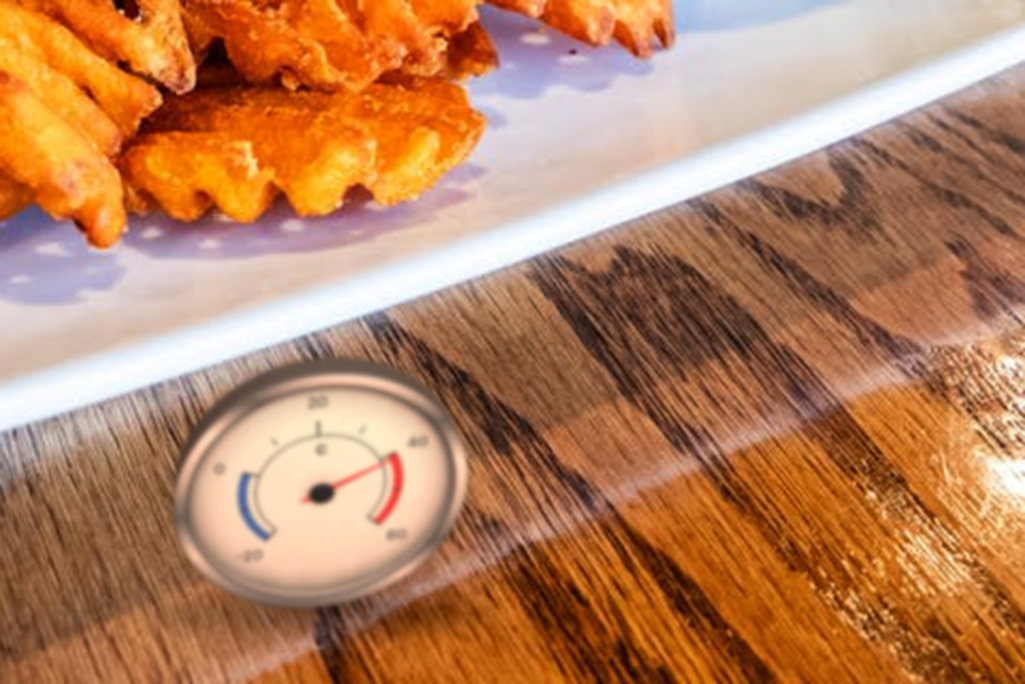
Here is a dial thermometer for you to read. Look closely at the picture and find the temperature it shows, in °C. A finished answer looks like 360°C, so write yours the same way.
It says 40°C
